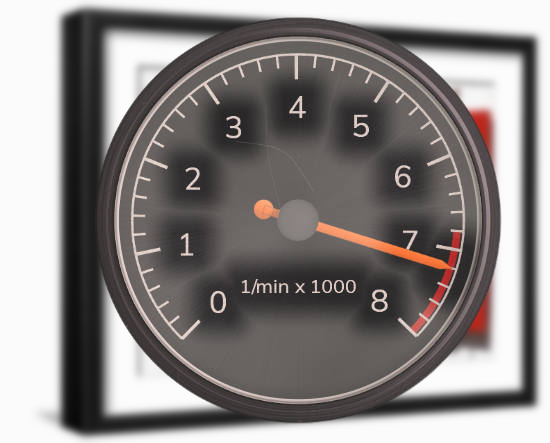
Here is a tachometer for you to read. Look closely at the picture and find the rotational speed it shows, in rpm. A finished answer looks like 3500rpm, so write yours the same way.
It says 7200rpm
